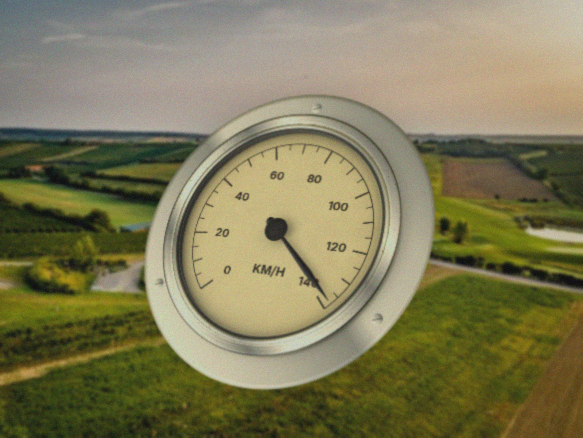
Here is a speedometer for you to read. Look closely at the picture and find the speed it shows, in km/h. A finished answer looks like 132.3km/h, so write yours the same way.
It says 137.5km/h
